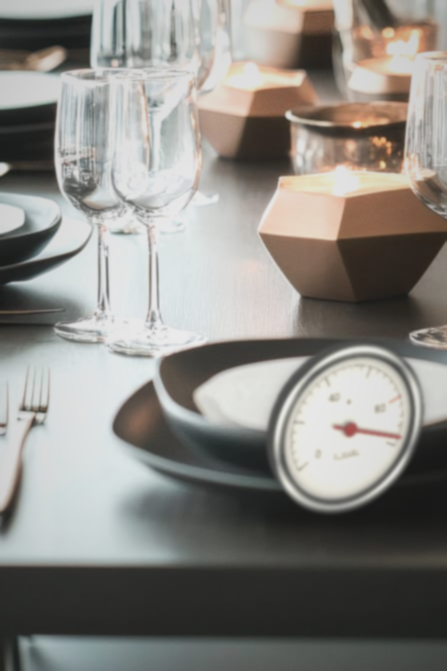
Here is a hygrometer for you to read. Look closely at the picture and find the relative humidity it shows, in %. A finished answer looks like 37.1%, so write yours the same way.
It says 96%
